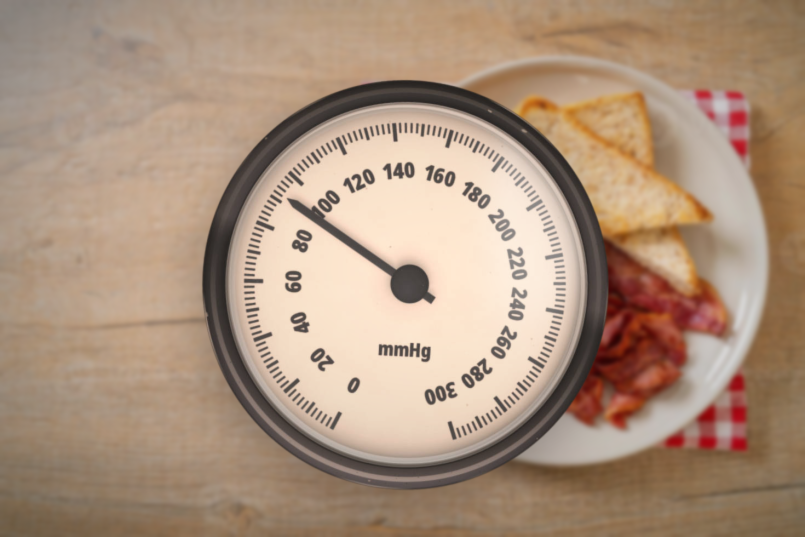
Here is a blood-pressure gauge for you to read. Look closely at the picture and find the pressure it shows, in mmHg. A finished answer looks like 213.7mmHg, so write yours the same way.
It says 92mmHg
